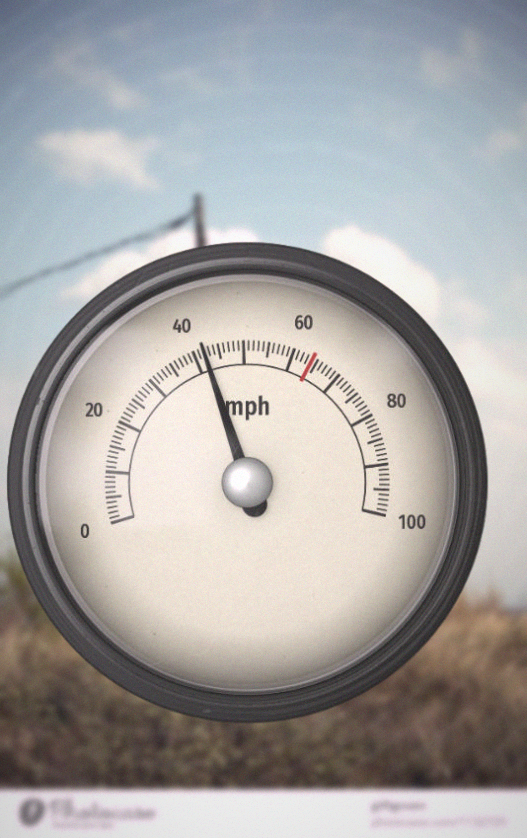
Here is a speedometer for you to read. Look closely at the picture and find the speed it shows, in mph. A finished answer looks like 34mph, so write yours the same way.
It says 42mph
